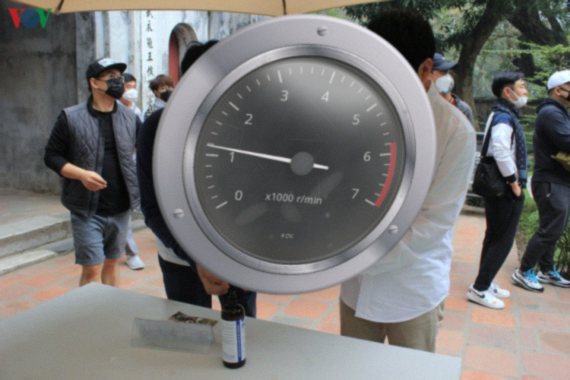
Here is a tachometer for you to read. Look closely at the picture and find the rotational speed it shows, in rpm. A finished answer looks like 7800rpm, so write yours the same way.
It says 1200rpm
